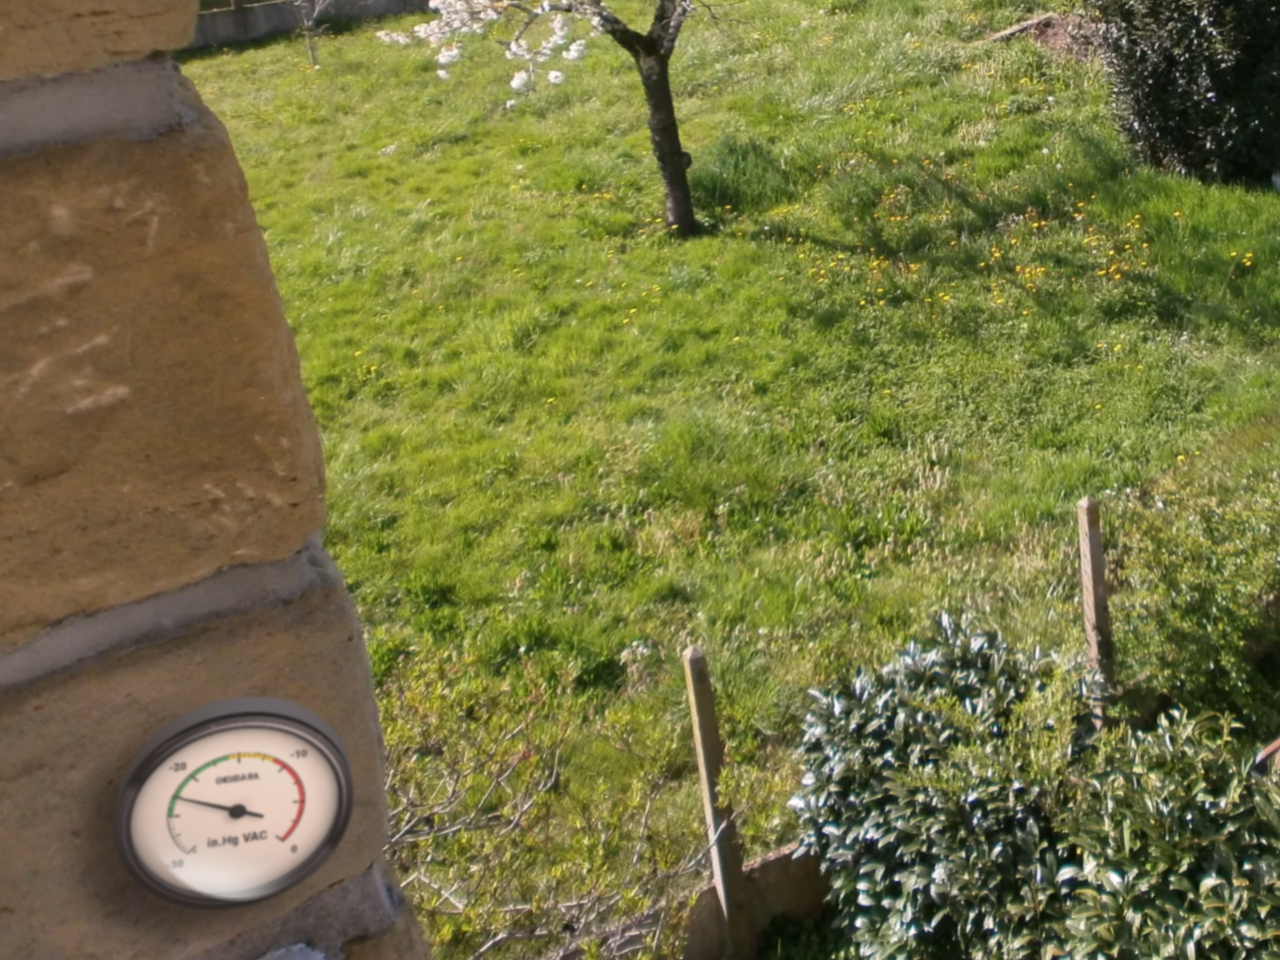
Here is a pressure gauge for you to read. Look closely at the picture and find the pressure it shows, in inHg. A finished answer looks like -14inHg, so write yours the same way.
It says -22.5inHg
